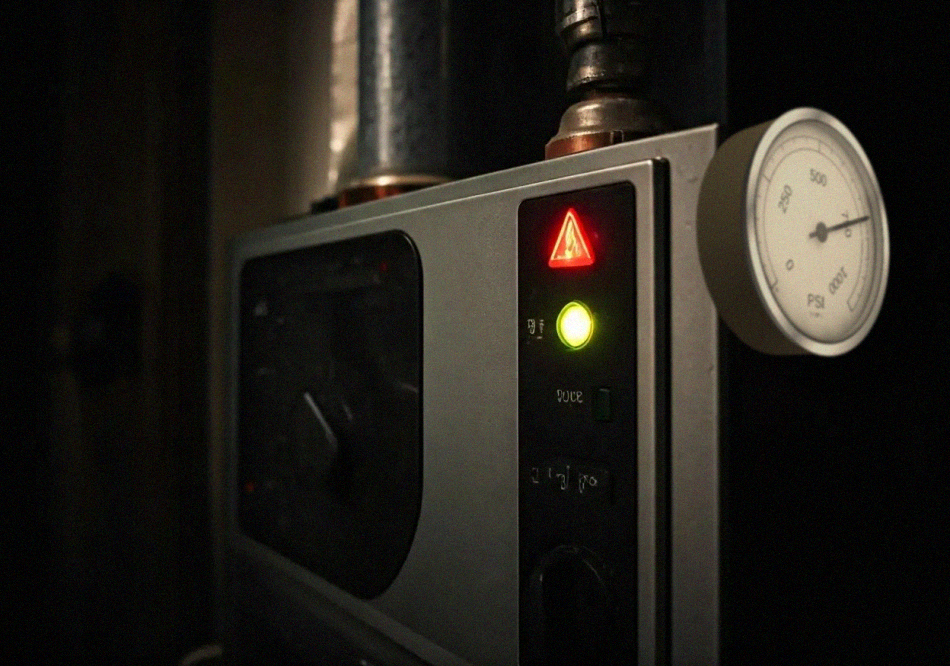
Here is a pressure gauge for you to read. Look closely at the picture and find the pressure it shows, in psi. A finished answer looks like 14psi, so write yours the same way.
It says 750psi
